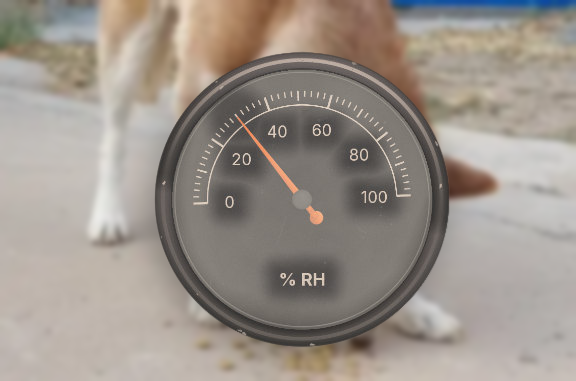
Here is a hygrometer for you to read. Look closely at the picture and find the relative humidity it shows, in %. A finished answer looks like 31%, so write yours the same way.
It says 30%
